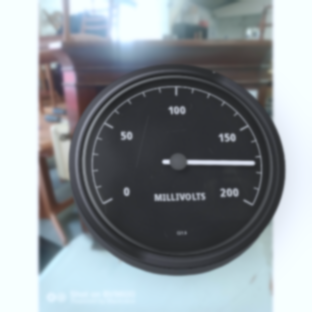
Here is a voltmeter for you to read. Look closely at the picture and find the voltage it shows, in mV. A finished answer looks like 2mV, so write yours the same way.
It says 175mV
